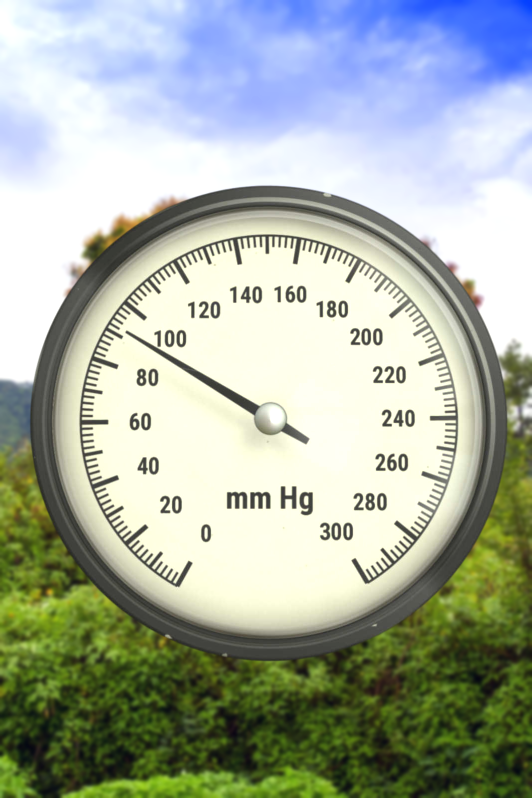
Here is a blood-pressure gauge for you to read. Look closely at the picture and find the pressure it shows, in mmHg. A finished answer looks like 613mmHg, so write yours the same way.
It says 92mmHg
